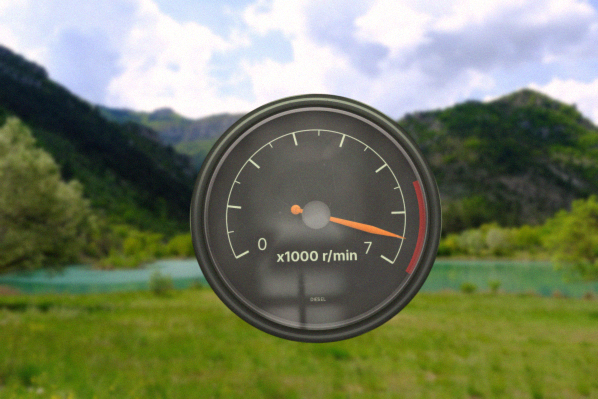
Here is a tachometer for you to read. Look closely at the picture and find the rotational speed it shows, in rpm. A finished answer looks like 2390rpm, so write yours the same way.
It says 6500rpm
